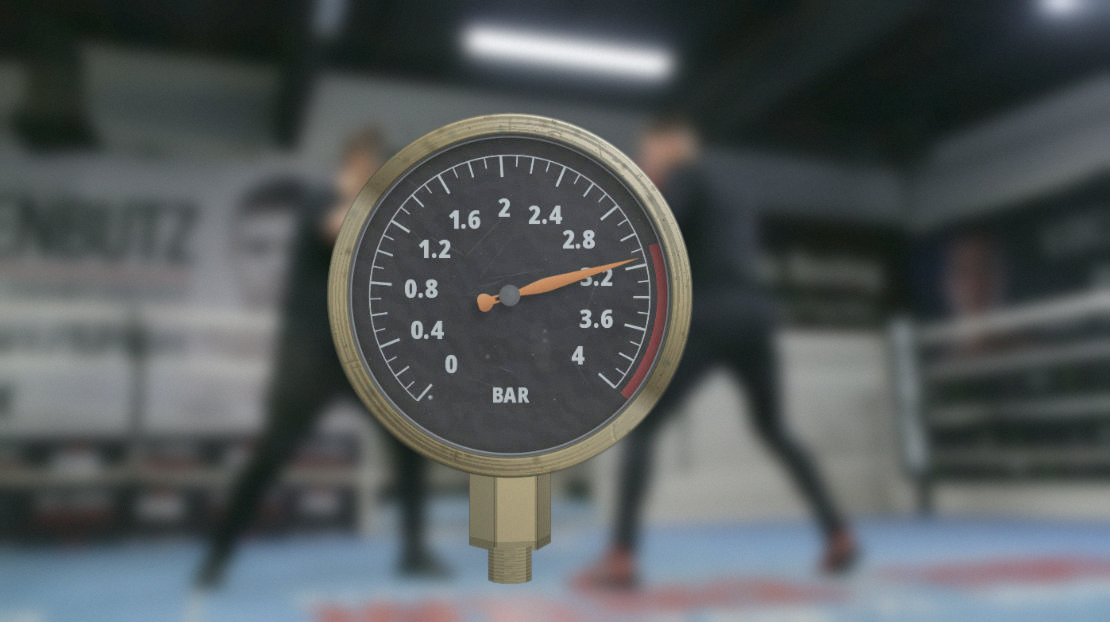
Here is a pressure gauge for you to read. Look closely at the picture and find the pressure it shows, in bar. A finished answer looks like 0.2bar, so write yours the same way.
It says 3.15bar
